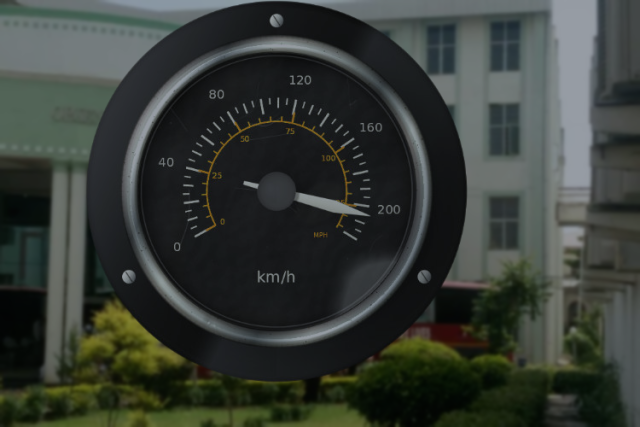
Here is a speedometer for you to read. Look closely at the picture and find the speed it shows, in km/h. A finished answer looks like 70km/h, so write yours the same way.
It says 205km/h
